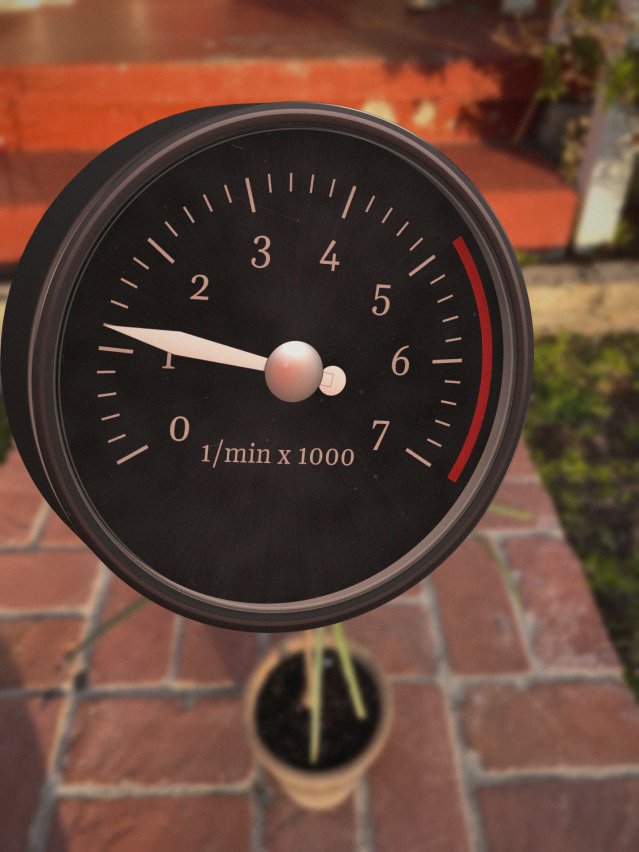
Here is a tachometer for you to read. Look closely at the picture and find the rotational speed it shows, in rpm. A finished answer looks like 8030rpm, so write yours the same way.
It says 1200rpm
